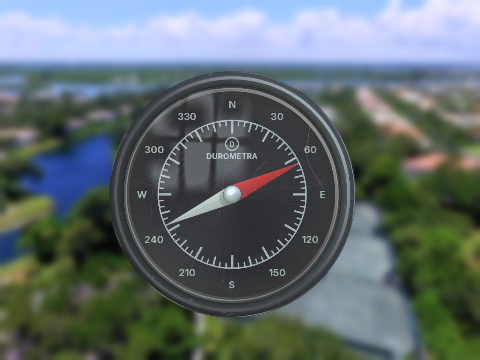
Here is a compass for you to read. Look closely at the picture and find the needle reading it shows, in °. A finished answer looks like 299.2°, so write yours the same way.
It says 65°
